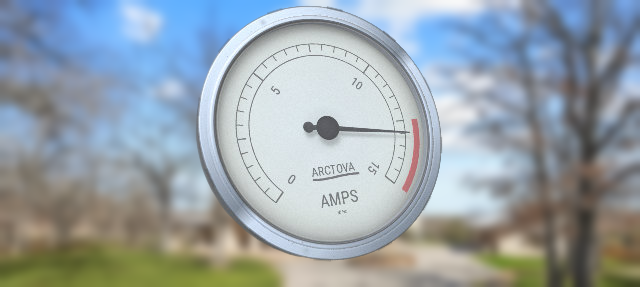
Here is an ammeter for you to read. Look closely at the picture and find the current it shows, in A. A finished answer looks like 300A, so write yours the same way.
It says 13A
